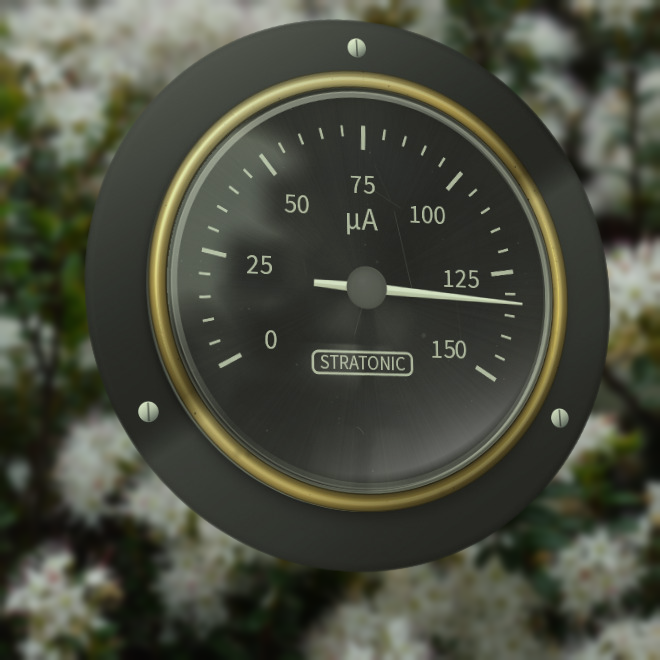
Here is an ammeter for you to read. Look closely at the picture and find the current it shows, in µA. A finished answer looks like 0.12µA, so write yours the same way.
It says 132.5µA
